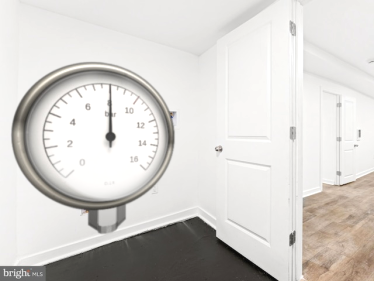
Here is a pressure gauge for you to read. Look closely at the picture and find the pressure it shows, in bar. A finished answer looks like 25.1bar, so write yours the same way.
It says 8bar
